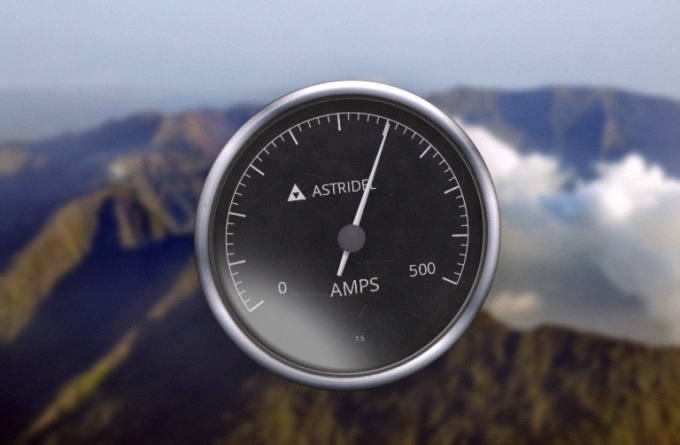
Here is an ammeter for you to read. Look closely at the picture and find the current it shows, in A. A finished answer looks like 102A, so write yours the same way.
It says 300A
